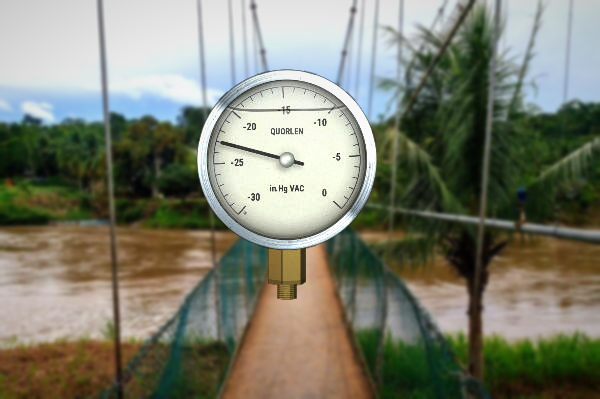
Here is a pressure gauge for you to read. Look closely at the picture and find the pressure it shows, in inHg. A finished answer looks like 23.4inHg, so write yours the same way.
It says -23inHg
